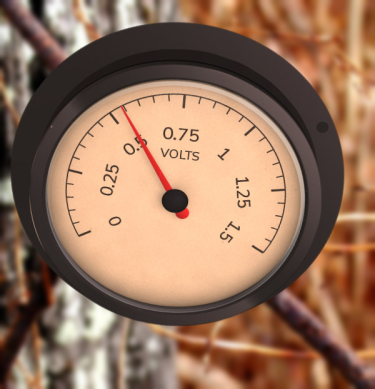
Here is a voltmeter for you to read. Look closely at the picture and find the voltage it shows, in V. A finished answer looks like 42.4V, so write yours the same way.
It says 0.55V
